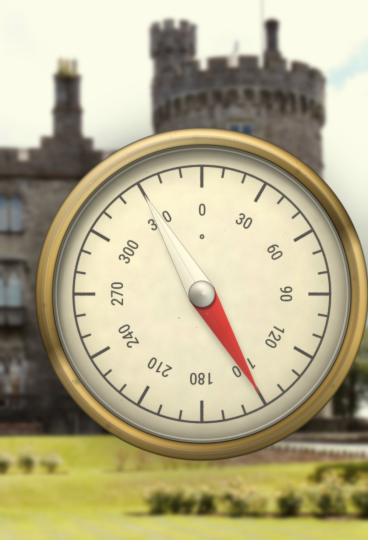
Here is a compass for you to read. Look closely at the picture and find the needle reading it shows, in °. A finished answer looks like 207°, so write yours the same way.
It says 150°
